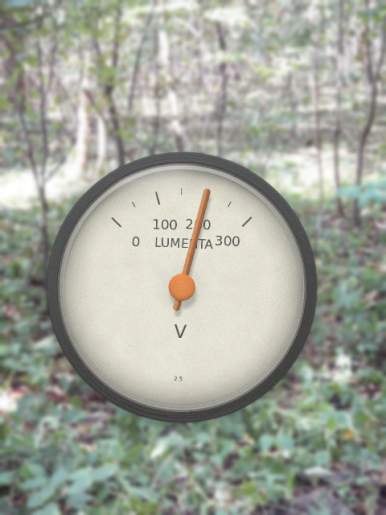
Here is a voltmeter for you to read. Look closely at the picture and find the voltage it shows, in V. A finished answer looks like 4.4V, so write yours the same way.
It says 200V
